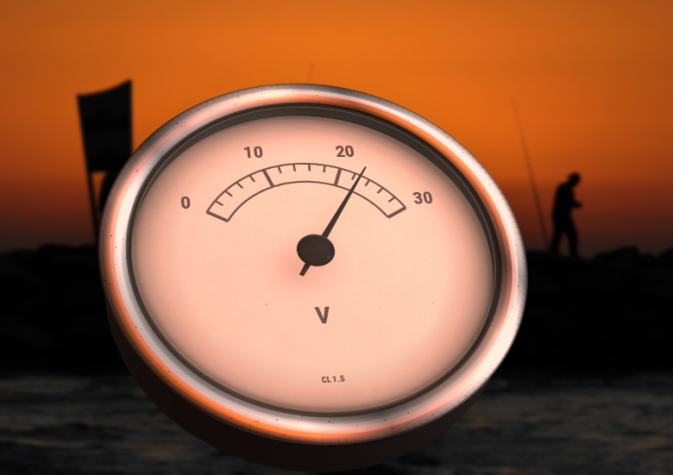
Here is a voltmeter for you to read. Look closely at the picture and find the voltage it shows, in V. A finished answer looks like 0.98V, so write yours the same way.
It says 23V
